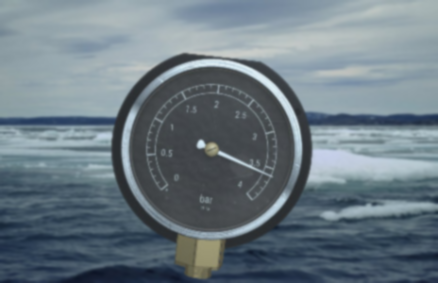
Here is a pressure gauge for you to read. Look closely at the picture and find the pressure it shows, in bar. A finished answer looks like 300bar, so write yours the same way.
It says 3.6bar
